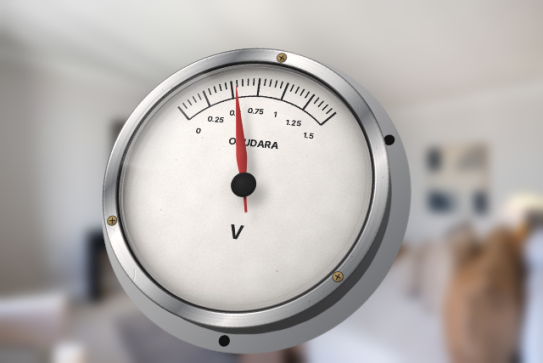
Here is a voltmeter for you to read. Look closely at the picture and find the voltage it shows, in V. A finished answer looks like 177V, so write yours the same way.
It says 0.55V
